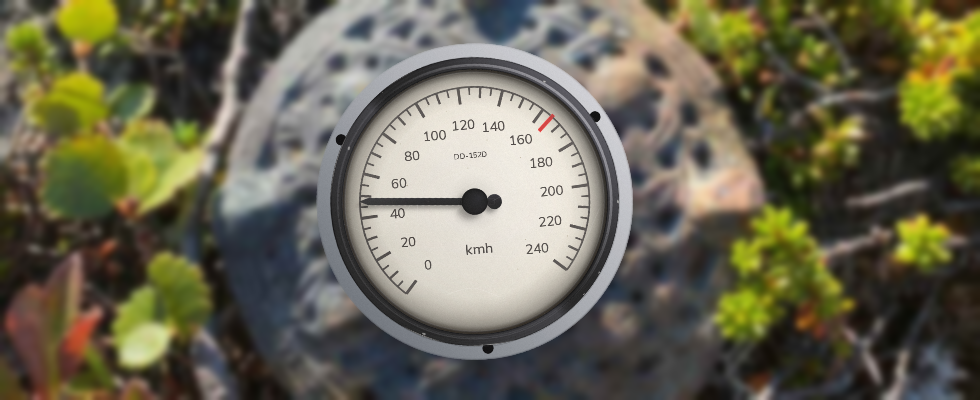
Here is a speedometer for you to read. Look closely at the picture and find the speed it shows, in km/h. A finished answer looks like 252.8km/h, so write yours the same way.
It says 47.5km/h
